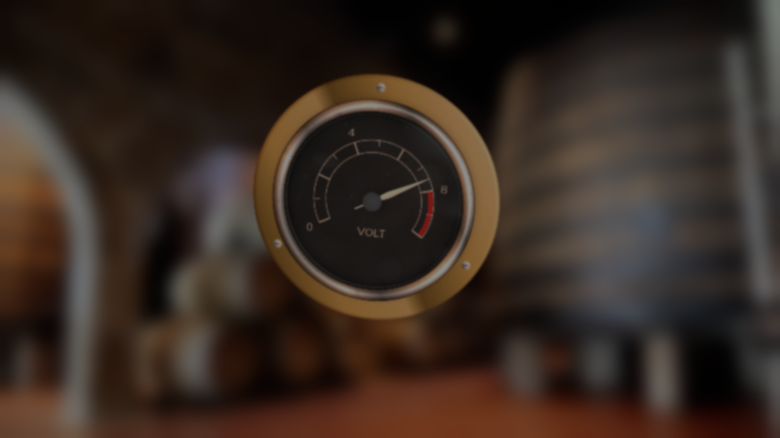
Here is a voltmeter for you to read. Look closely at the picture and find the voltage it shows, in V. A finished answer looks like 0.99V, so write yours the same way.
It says 7.5V
